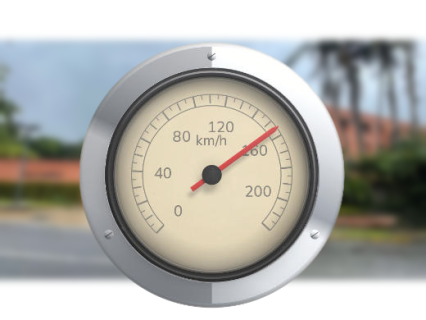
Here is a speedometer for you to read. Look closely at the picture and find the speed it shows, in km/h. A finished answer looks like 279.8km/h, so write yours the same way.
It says 155km/h
